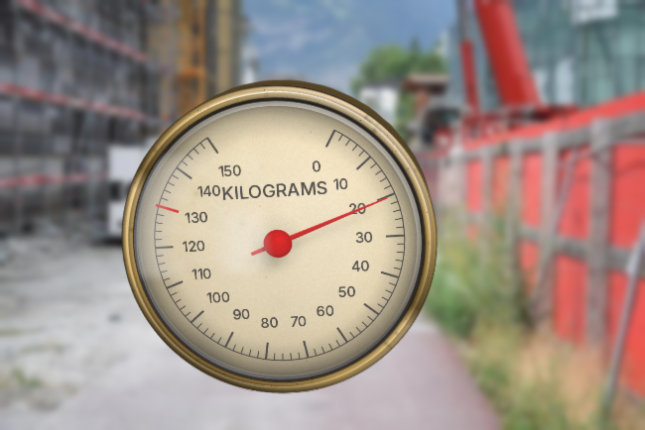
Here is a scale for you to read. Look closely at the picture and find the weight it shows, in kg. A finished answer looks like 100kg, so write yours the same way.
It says 20kg
